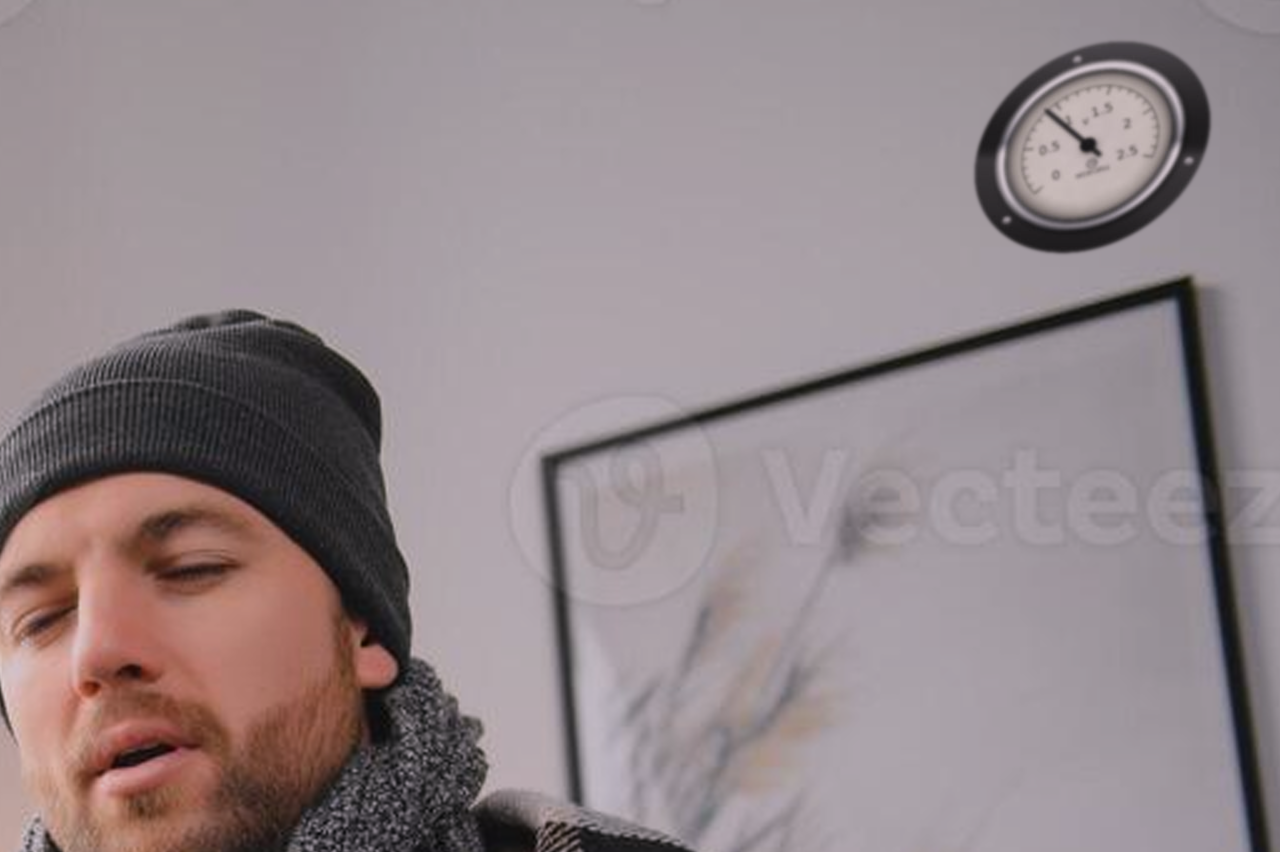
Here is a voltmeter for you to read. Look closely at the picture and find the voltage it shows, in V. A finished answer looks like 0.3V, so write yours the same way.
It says 0.9V
